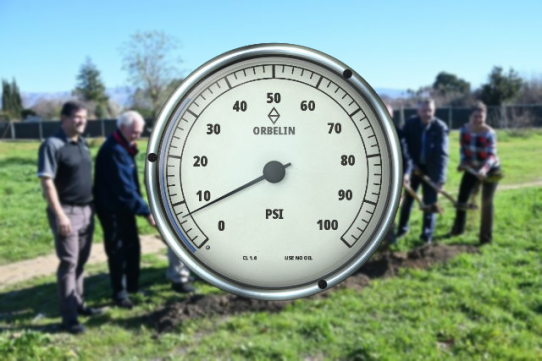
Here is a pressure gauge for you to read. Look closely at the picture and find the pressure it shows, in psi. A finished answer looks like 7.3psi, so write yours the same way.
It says 7psi
